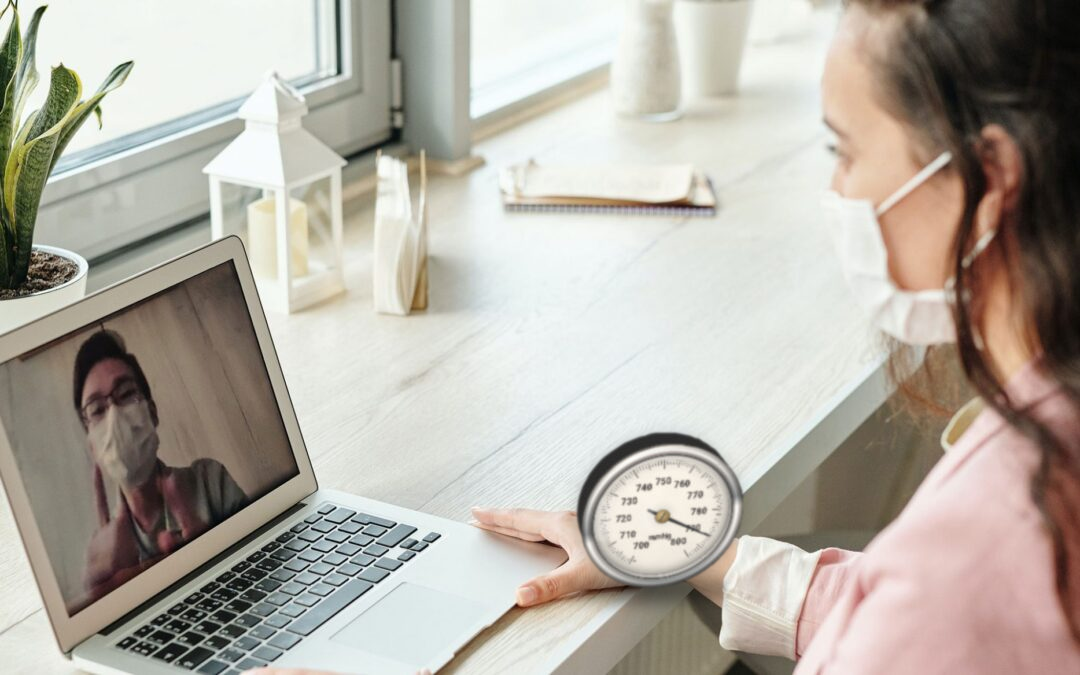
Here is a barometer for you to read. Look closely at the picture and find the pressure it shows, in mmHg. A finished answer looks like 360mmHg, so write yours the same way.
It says 790mmHg
